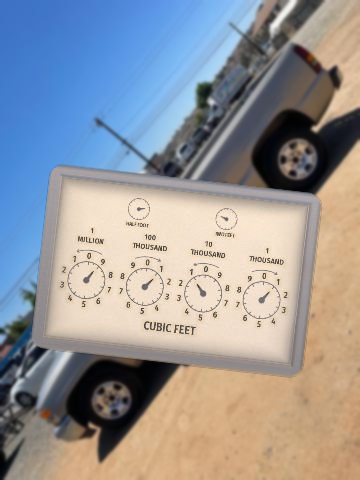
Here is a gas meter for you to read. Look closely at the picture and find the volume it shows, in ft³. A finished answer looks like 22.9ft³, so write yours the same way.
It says 911100ft³
